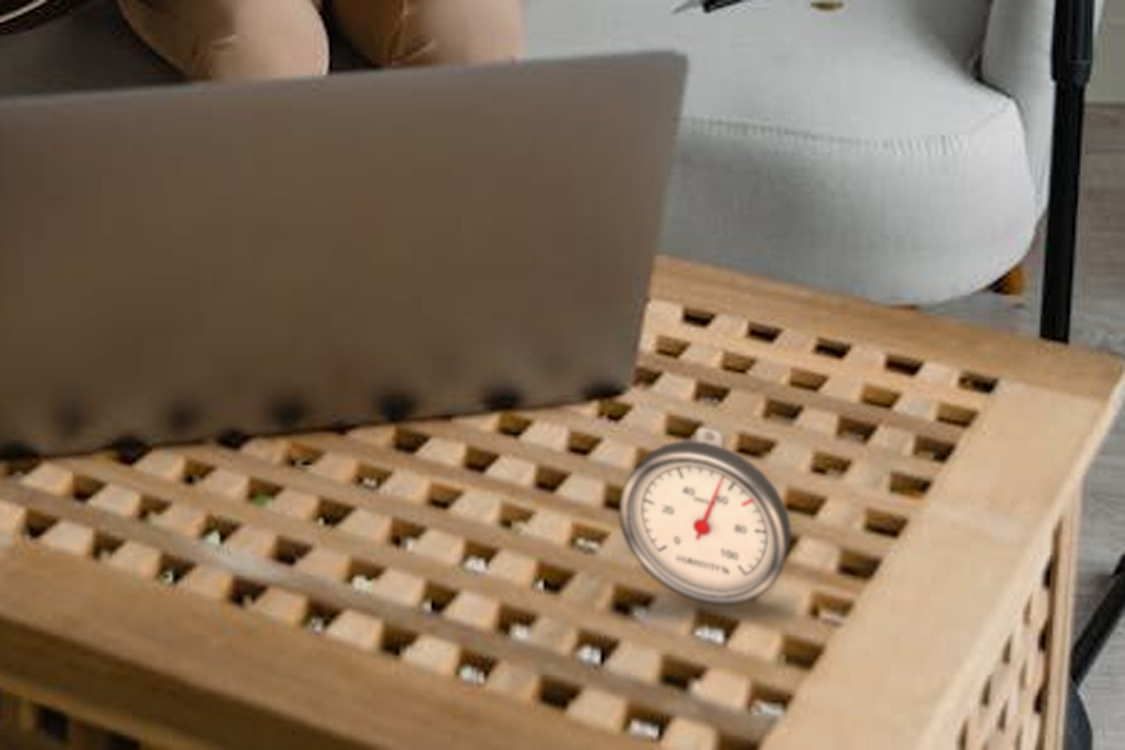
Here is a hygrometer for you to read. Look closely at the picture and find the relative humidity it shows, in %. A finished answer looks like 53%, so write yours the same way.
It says 56%
